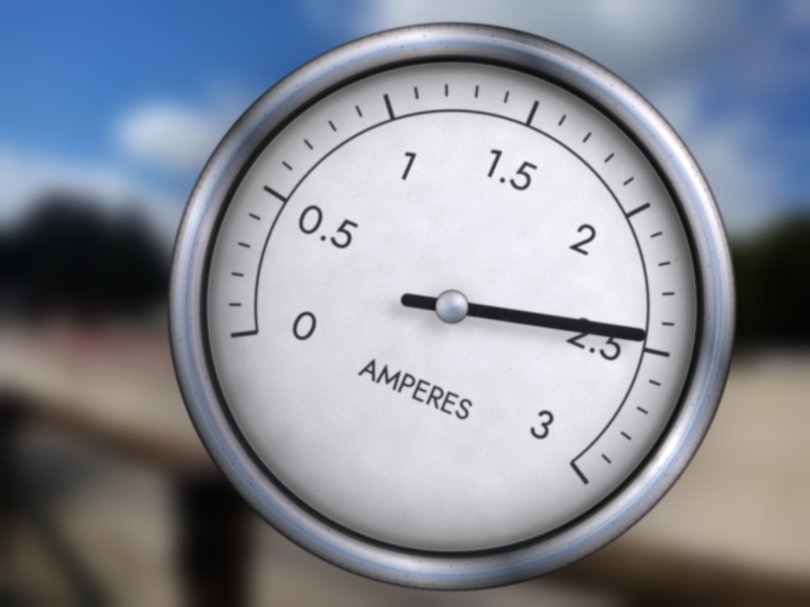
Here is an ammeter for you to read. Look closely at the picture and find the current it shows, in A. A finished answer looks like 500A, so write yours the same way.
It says 2.45A
